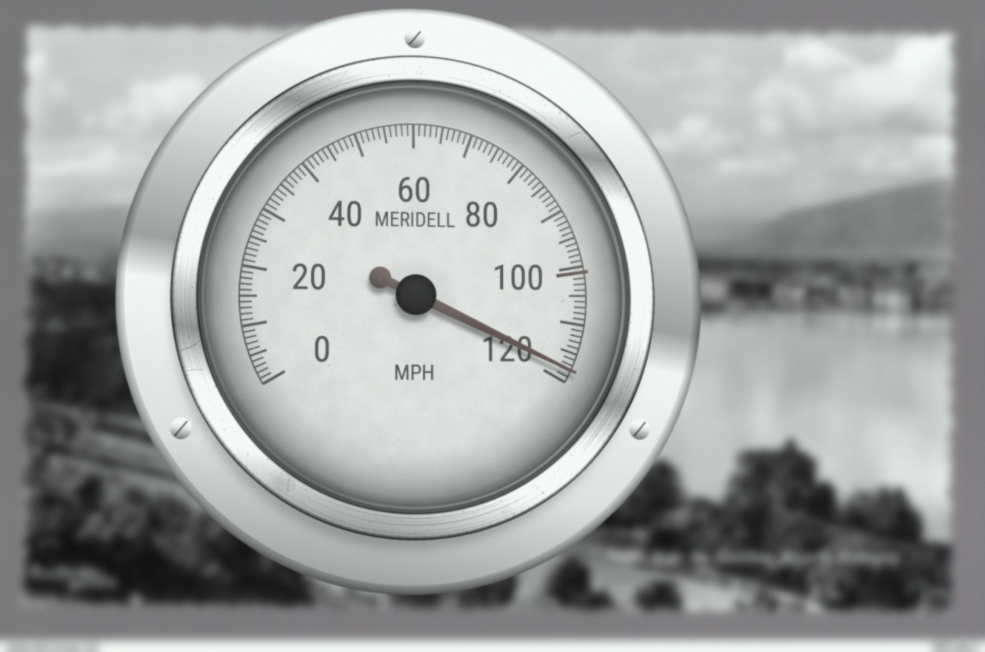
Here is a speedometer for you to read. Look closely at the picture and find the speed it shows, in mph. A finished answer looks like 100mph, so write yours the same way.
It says 118mph
